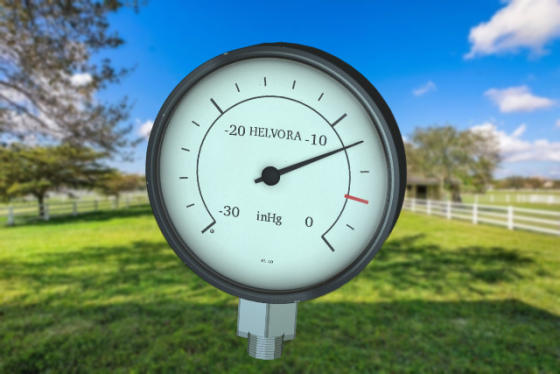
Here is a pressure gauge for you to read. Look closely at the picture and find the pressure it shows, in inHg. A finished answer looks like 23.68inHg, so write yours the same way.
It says -8inHg
